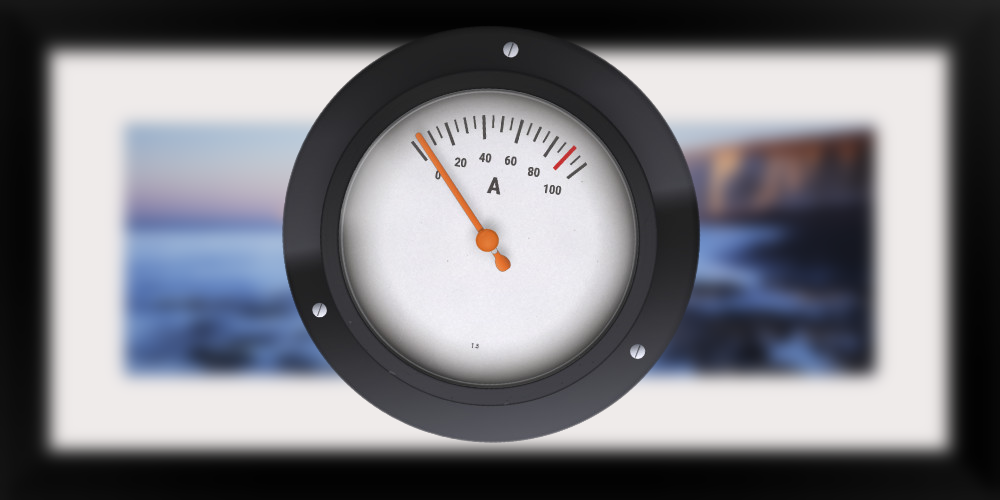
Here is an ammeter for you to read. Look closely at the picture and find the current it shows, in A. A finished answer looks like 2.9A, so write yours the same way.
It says 5A
